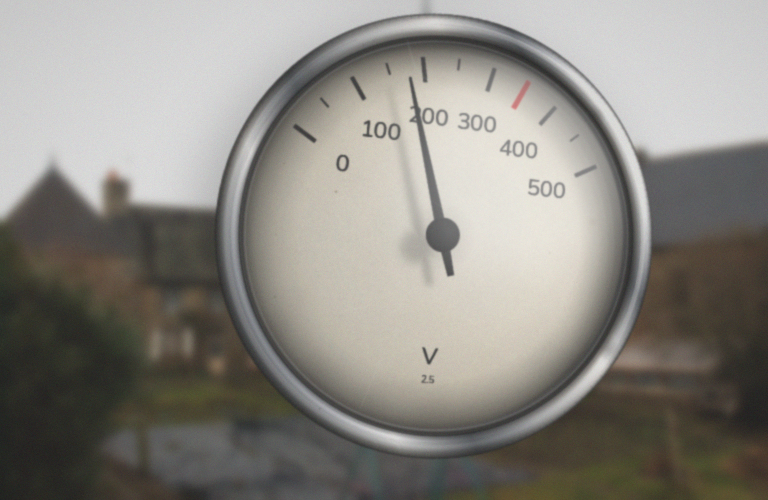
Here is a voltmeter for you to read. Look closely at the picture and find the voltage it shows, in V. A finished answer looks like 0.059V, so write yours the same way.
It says 175V
